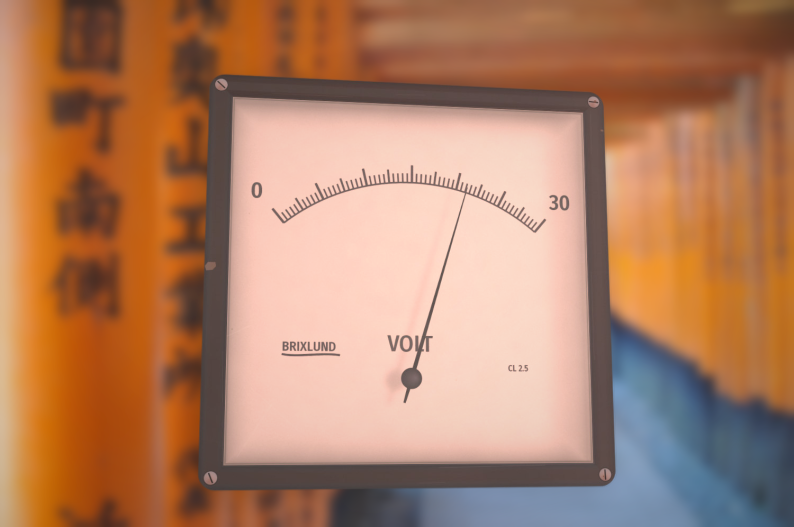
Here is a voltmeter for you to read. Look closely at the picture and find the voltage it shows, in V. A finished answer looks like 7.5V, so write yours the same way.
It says 21V
